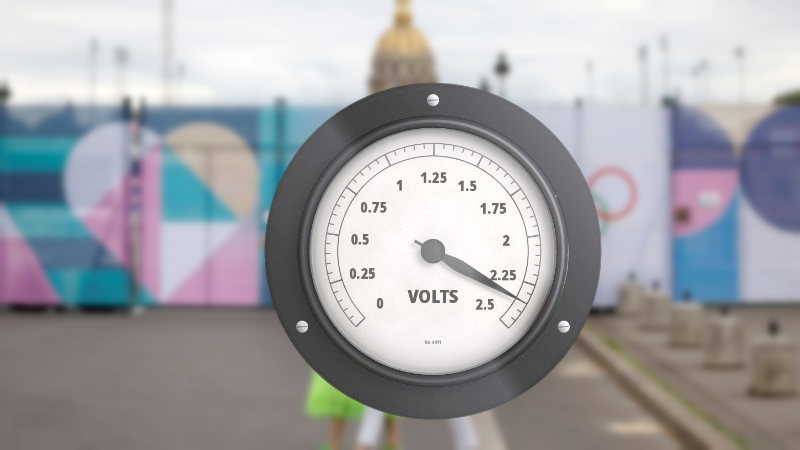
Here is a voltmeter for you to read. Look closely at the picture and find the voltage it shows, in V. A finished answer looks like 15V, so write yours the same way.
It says 2.35V
